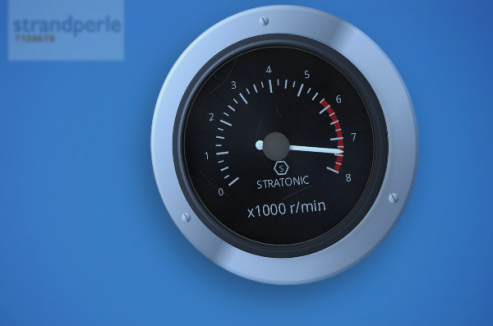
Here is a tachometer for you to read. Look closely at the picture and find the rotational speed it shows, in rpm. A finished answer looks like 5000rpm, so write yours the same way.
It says 7375rpm
